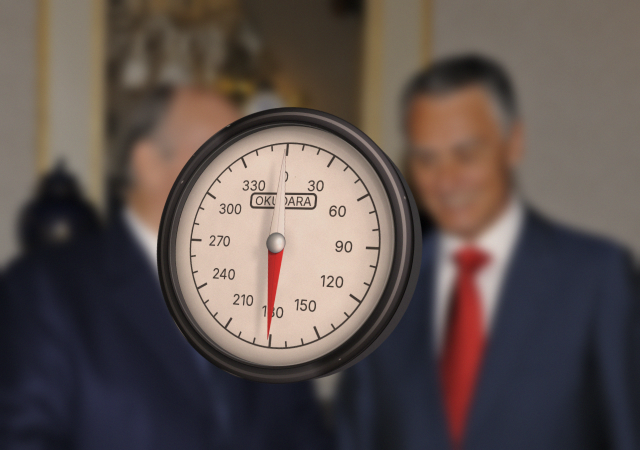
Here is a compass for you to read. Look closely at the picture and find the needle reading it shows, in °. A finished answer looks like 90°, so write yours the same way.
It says 180°
